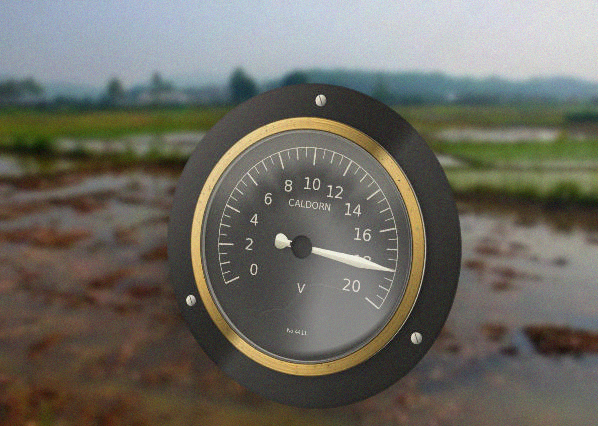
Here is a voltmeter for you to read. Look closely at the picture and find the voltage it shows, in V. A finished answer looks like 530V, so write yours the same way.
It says 18V
